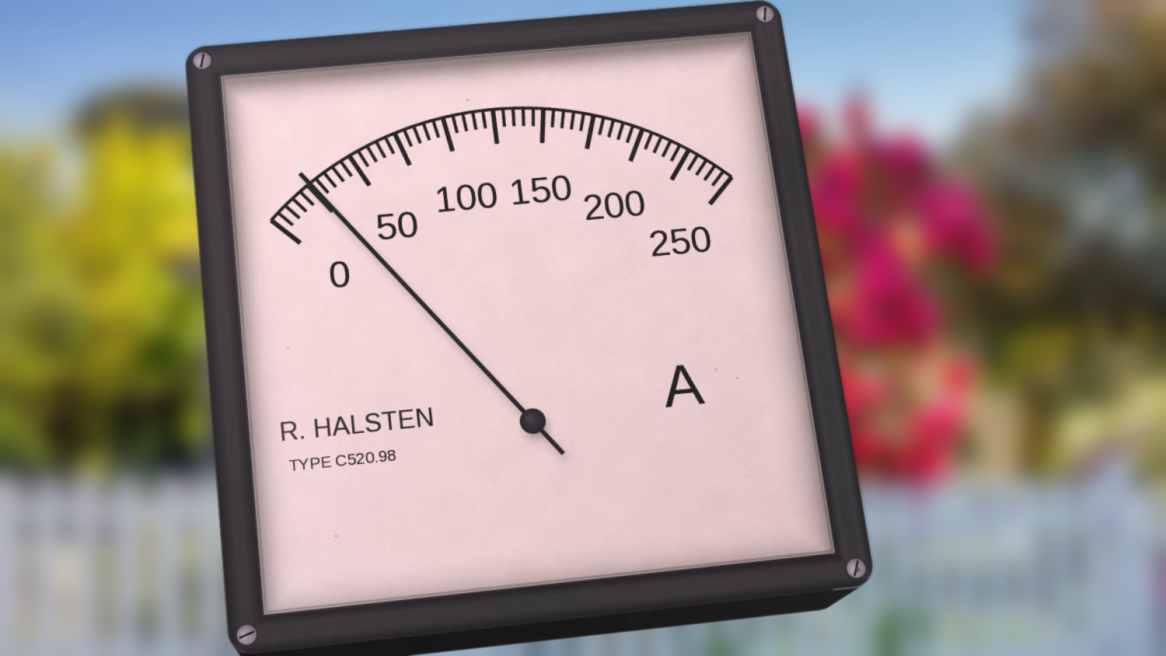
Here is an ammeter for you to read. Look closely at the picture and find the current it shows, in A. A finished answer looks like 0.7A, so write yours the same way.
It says 25A
